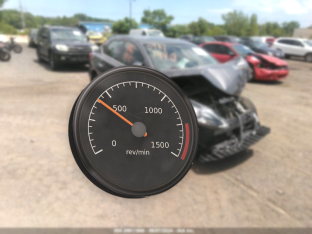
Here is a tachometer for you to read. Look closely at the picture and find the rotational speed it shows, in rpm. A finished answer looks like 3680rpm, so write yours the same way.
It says 400rpm
